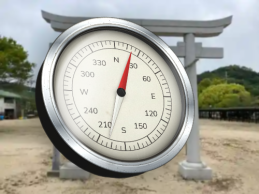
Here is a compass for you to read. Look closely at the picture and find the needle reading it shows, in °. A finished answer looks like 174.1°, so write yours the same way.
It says 20°
